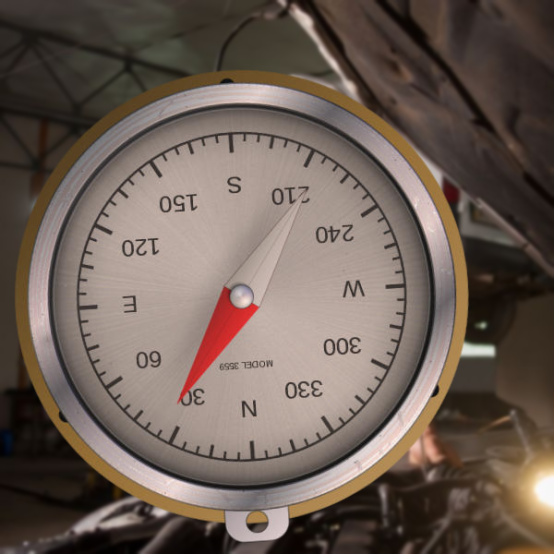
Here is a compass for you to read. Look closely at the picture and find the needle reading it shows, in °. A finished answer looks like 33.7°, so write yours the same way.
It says 35°
